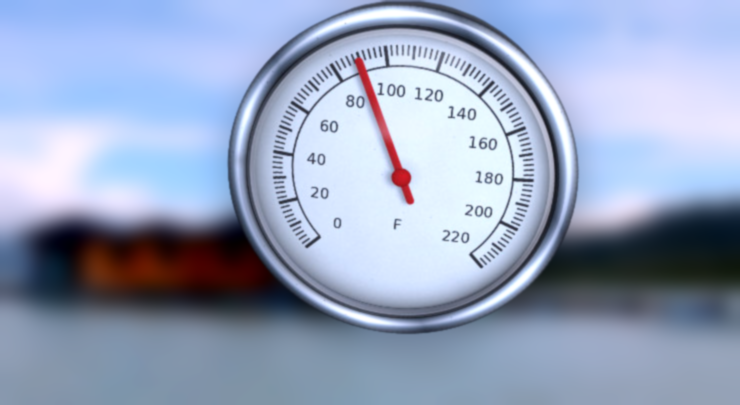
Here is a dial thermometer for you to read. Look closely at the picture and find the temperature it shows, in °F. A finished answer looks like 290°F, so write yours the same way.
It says 90°F
